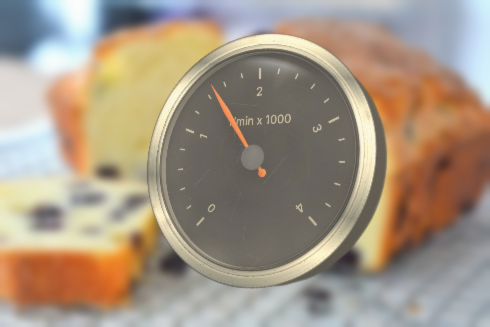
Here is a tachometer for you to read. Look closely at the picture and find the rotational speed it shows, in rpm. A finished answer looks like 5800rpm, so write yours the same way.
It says 1500rpm
